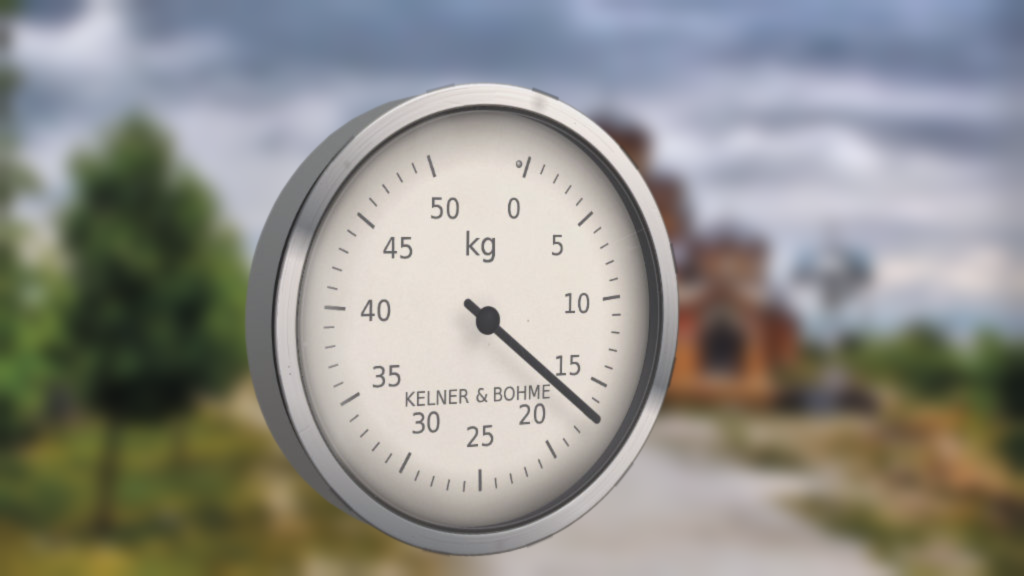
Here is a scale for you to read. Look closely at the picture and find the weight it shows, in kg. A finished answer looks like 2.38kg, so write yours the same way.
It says 17kg
